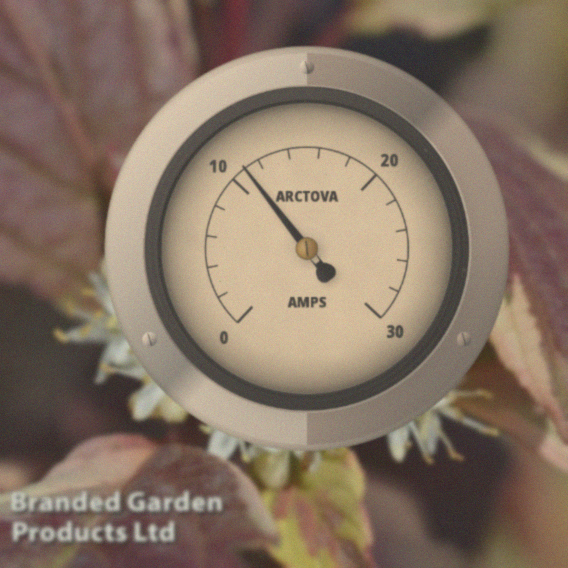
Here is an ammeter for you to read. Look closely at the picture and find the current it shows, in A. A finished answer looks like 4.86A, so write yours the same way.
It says 11A
